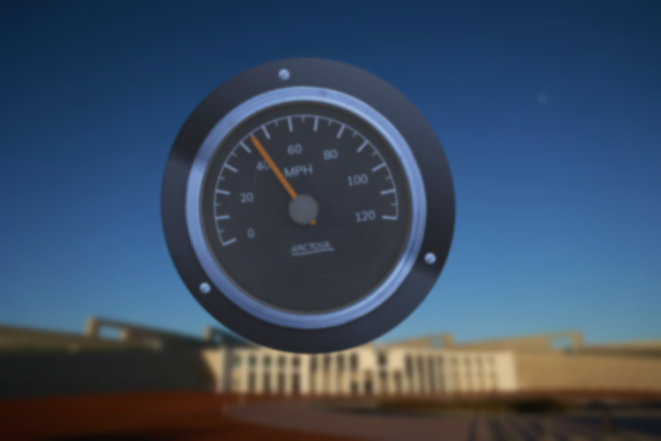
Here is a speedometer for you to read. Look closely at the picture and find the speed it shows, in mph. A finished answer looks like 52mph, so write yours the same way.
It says 45mph
